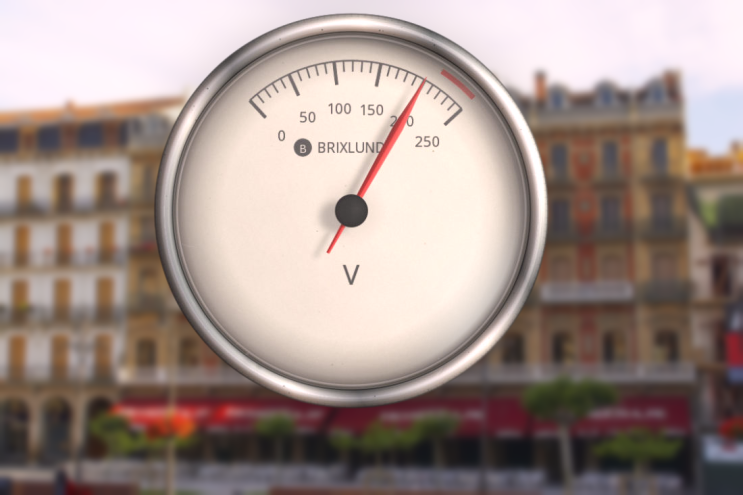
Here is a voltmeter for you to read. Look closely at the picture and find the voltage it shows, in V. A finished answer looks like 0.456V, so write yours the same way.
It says 200V
